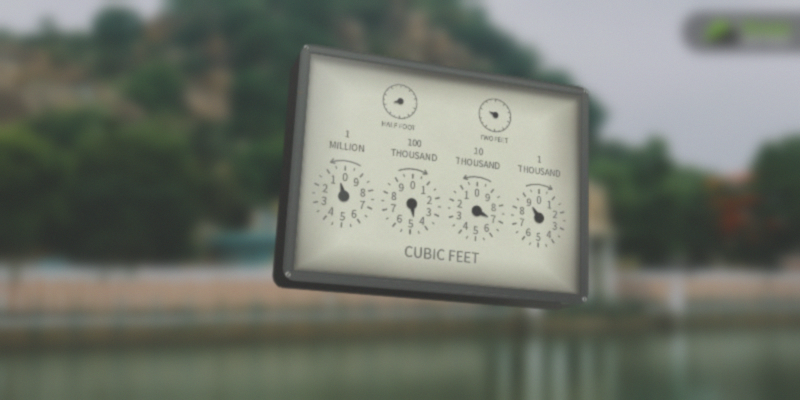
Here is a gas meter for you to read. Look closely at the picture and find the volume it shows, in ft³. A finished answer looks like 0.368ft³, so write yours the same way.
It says 46900ft³
